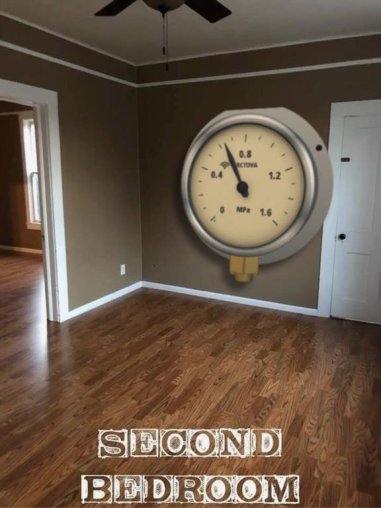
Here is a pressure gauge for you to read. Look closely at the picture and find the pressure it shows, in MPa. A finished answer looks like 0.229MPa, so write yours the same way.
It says 0.65MPa
